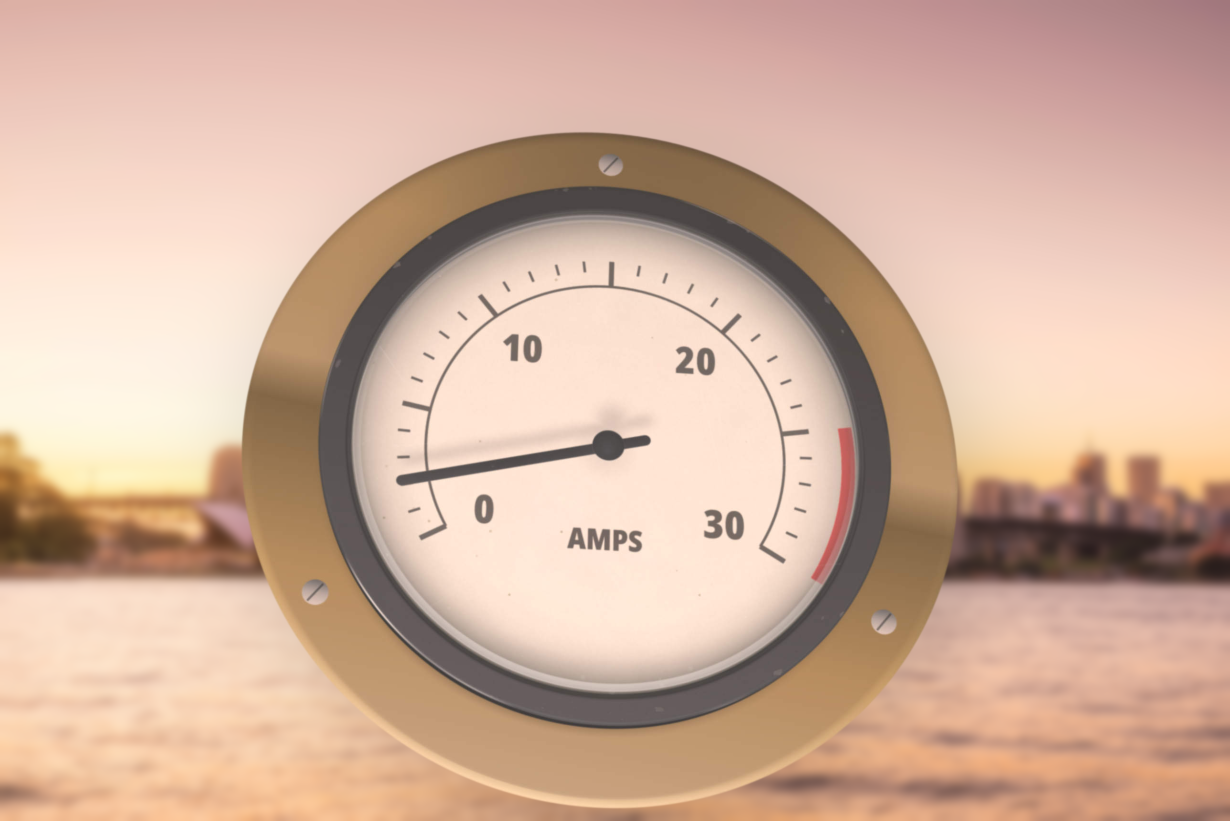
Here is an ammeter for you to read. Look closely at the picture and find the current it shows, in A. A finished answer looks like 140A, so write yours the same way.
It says 2A
